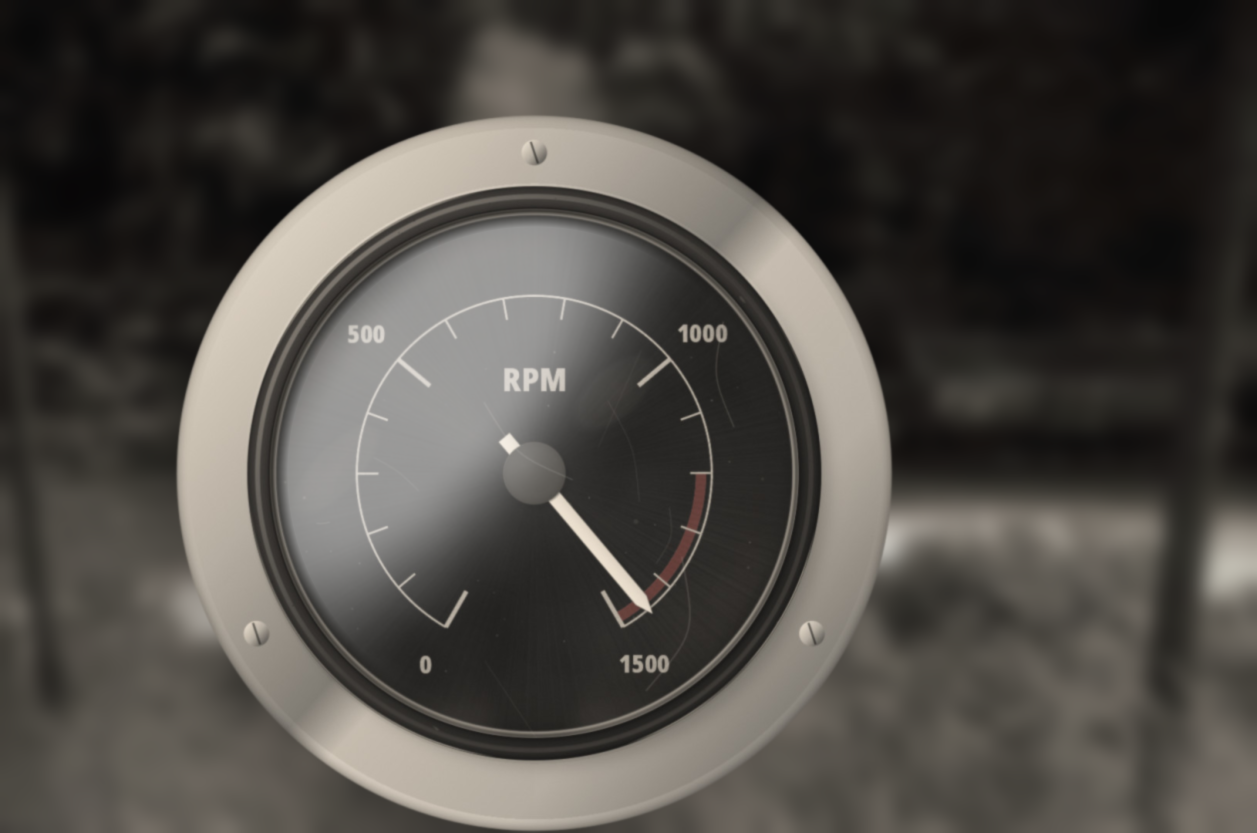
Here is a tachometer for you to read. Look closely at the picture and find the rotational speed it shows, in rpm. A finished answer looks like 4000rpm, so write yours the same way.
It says 1450rpm
